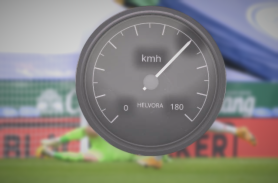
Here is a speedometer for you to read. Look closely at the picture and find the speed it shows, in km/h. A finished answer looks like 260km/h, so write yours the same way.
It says 120km/h
